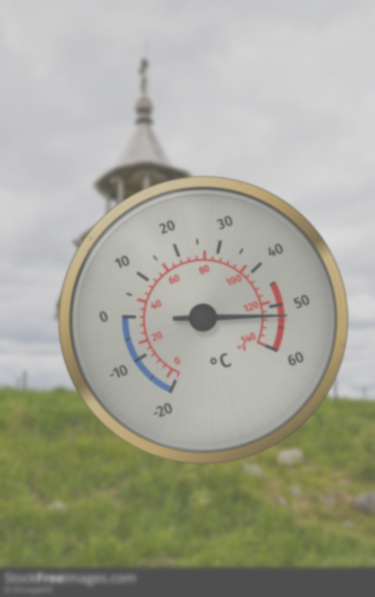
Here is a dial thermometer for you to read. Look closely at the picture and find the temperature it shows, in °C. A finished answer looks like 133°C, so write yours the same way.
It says 52.5°C
